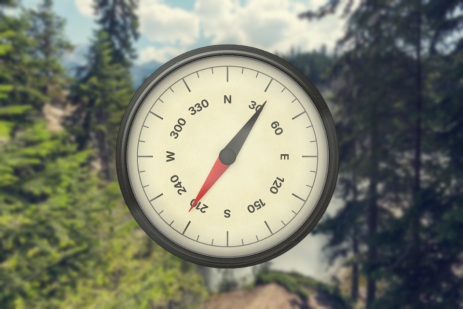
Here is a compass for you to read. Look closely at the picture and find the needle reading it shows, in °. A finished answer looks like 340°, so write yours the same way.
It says 215°
